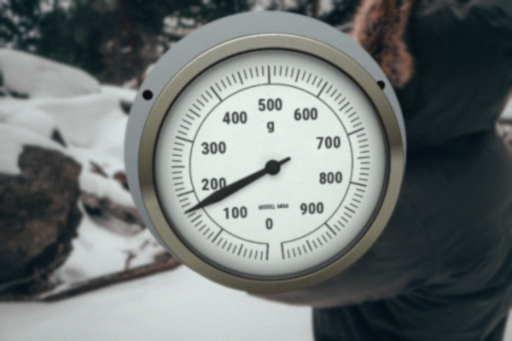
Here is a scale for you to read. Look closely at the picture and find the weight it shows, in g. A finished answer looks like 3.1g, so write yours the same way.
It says 170g
